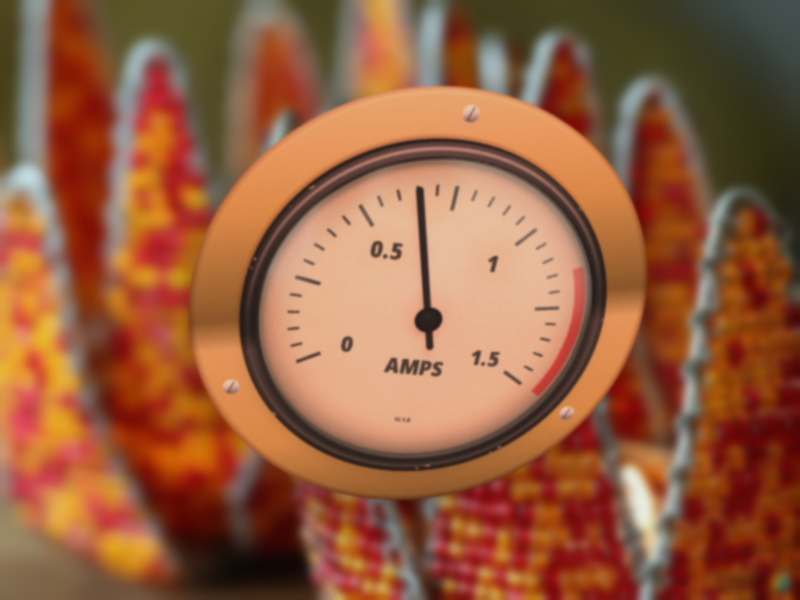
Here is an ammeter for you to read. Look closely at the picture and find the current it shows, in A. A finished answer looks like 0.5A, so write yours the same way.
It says 0.65A
